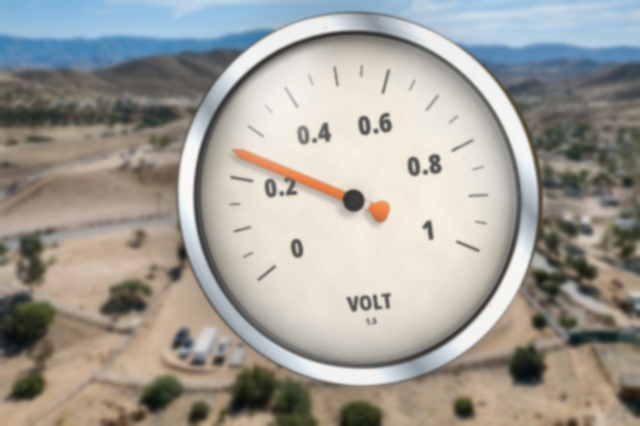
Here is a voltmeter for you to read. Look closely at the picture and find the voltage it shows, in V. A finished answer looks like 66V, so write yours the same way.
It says 0.25V
